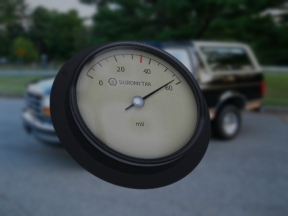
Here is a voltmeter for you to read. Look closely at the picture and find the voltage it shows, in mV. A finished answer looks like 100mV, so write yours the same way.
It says 57.5mV
